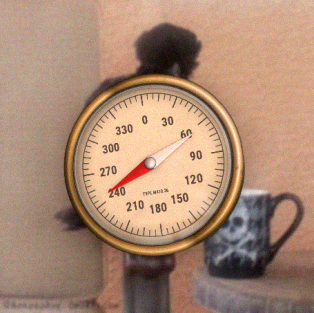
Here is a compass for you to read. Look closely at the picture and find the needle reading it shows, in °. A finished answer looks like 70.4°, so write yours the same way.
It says 245°
